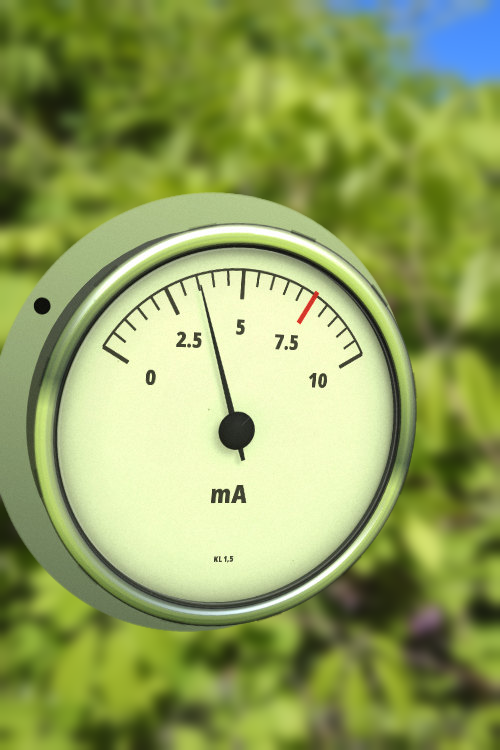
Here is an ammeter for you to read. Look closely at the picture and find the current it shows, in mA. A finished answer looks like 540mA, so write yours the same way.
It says 3.5mA
